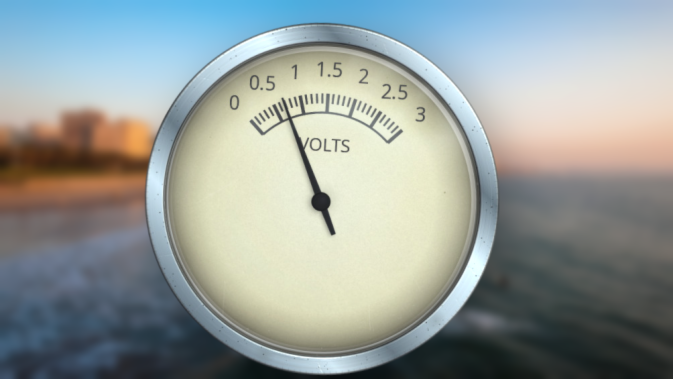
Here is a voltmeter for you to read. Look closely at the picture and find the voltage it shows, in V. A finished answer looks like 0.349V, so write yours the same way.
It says 0.7V
